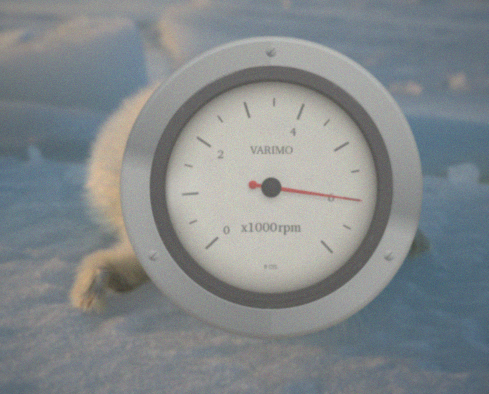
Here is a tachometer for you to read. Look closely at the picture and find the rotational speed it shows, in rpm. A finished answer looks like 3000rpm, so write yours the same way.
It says 6000rpm
